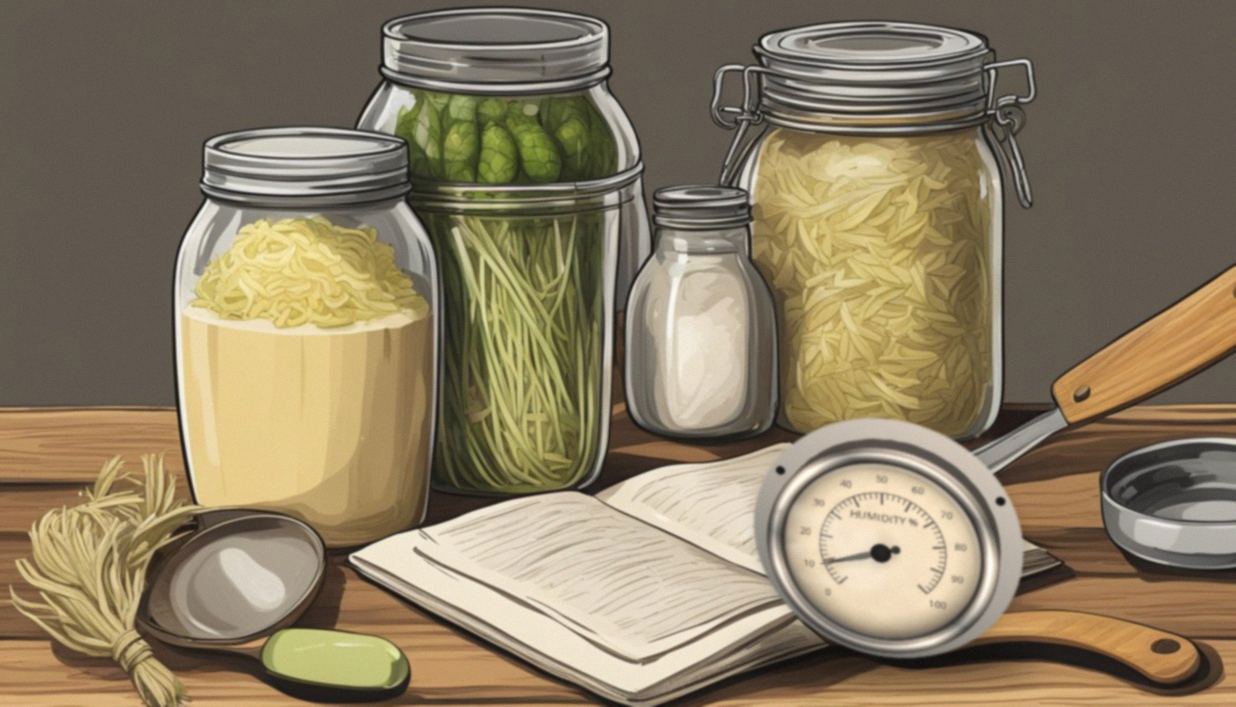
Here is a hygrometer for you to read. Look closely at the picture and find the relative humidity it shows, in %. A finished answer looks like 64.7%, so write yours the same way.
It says 10%
